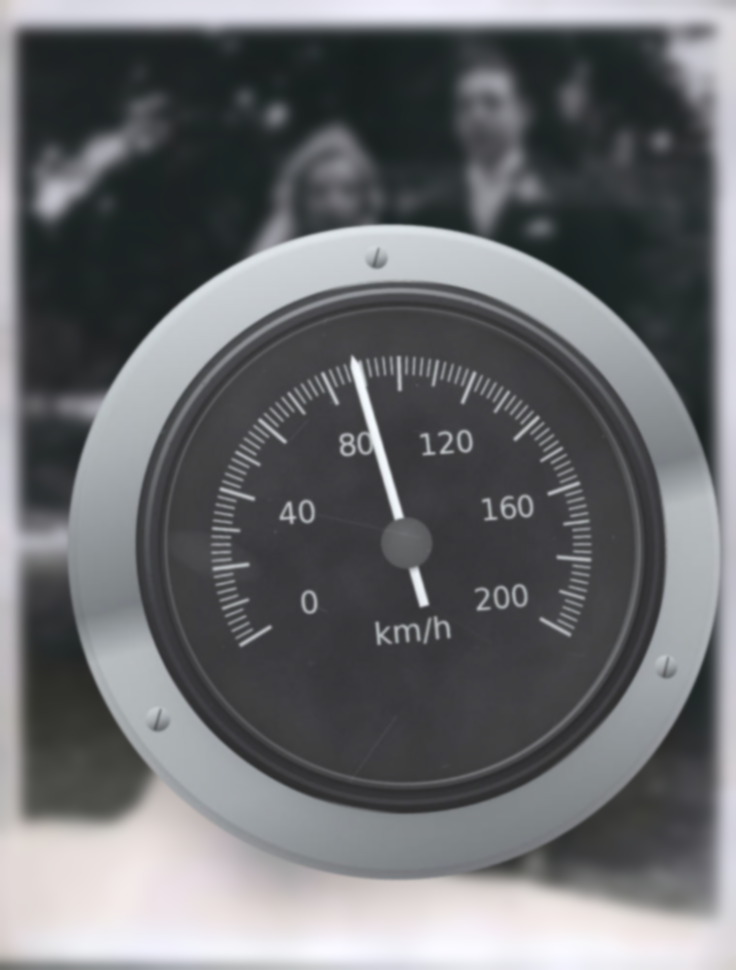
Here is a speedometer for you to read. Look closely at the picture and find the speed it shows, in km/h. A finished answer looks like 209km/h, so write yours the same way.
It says 88km/h
